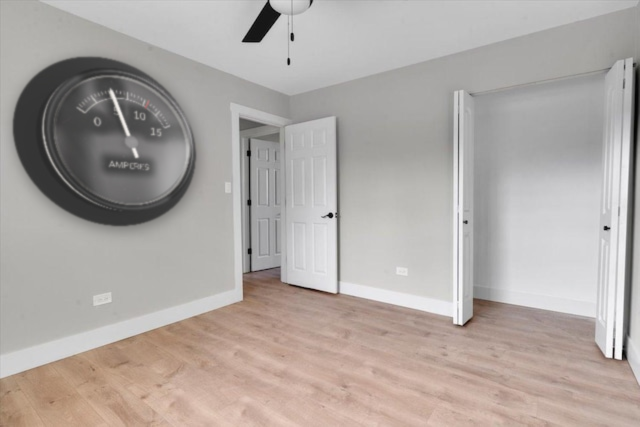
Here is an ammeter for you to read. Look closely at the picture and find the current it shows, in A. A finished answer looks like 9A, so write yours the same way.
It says 5A
